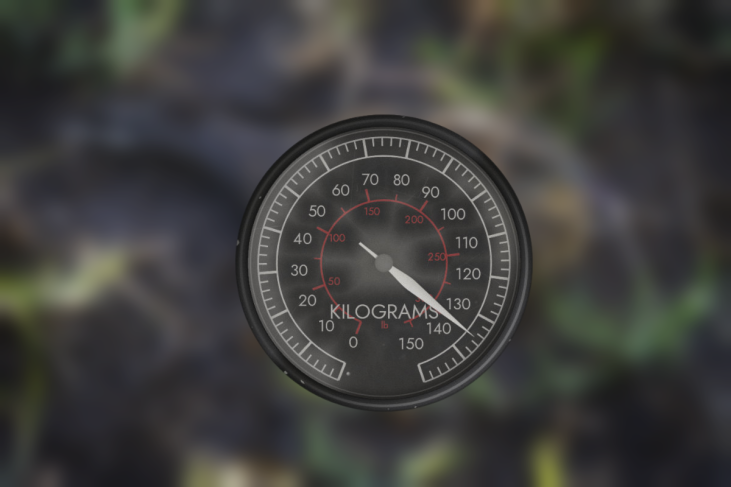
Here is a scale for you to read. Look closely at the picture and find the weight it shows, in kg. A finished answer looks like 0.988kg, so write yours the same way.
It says 135kg
